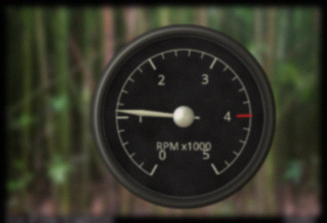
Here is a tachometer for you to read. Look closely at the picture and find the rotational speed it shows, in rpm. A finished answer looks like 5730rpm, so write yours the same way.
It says 1100rpm
